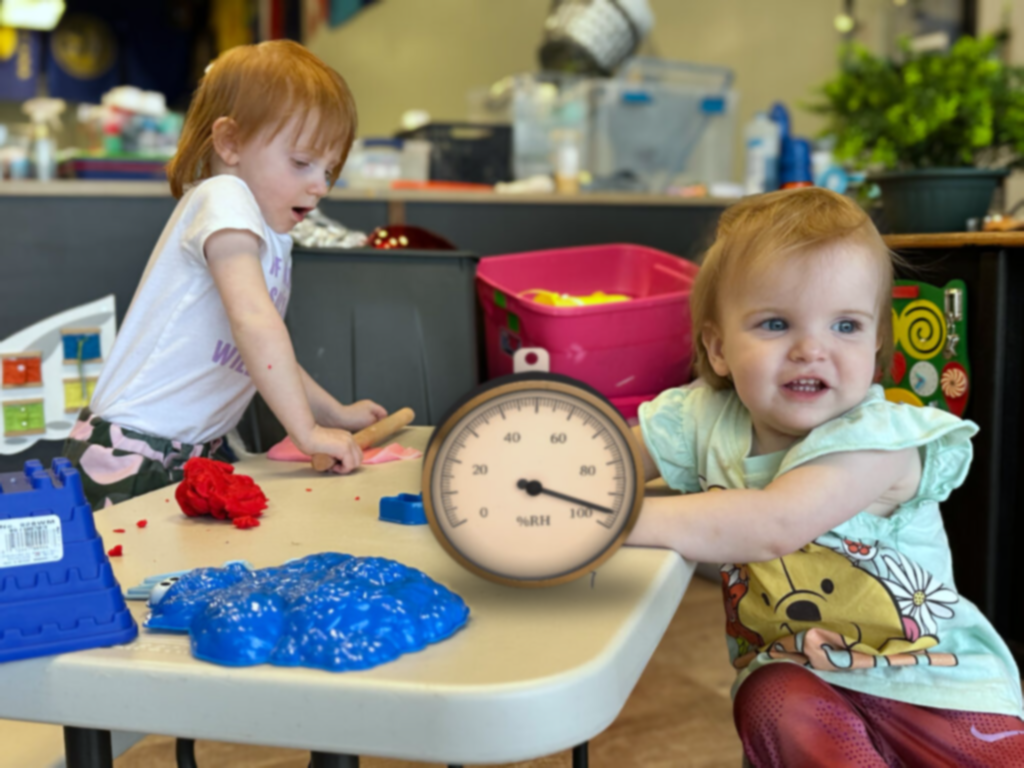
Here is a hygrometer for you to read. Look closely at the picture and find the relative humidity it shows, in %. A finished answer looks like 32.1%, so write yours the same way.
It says 95%
